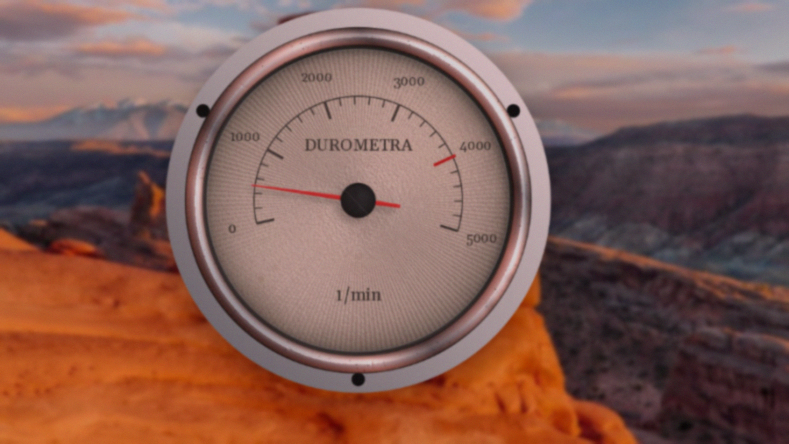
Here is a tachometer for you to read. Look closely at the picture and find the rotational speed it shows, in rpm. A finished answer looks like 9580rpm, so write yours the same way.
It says 500rpm
